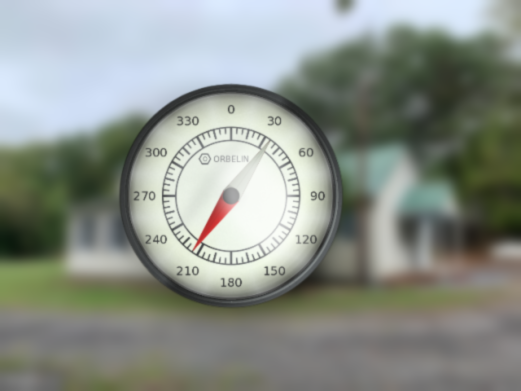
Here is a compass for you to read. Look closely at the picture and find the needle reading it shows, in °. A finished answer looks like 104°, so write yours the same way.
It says 215°
